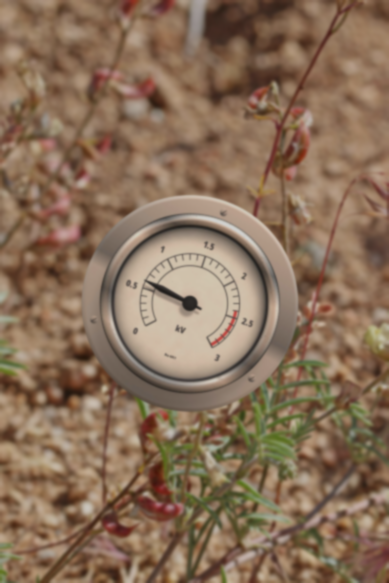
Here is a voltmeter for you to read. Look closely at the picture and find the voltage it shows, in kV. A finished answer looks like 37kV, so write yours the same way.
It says 0.6kV
